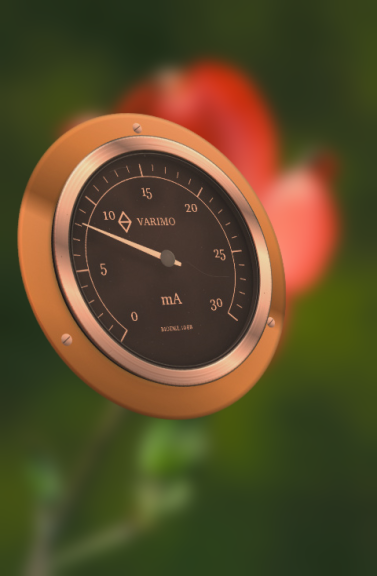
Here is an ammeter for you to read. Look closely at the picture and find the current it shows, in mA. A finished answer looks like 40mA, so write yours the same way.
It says 8mA
